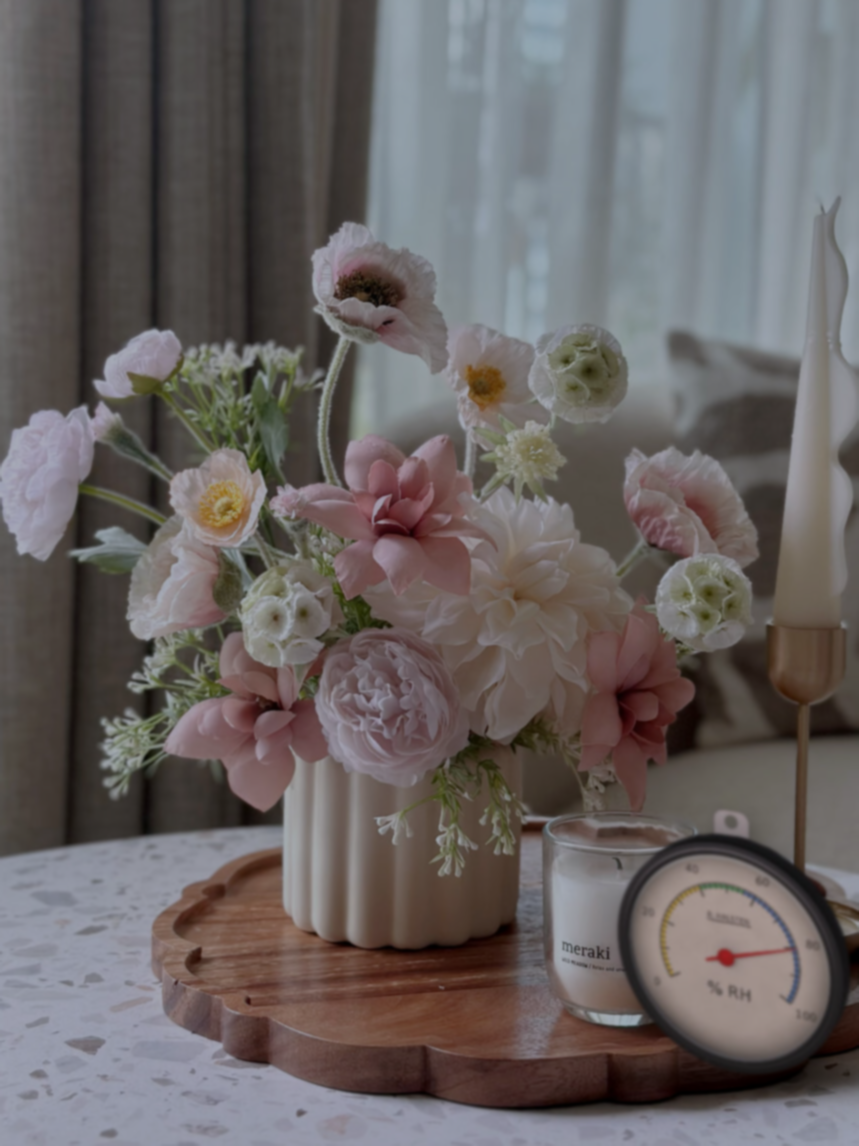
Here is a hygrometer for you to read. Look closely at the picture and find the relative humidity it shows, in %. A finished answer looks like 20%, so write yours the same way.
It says 80%
